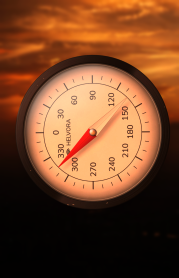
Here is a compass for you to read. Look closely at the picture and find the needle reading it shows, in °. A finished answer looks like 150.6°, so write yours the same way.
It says 315°
